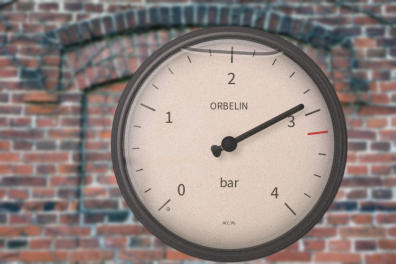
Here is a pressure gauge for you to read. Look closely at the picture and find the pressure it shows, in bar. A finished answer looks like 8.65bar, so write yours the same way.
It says 2.9bar
